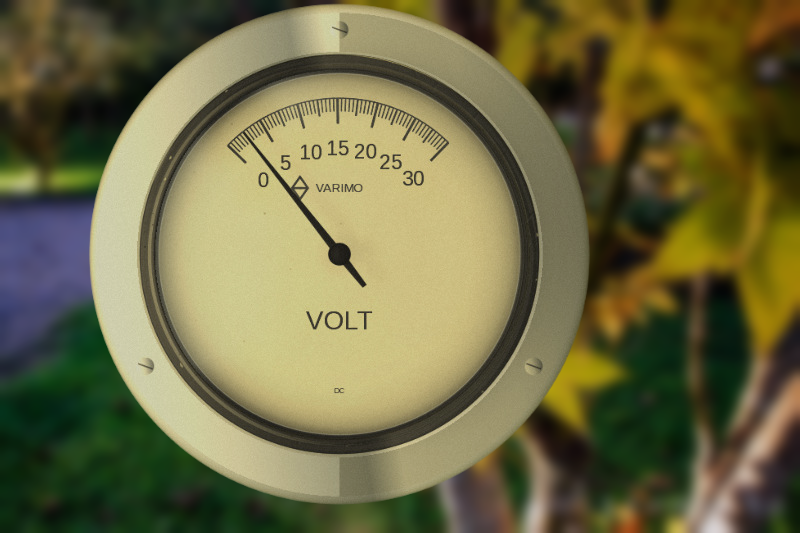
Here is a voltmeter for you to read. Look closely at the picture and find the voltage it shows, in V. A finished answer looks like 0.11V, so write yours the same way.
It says 2.5V
